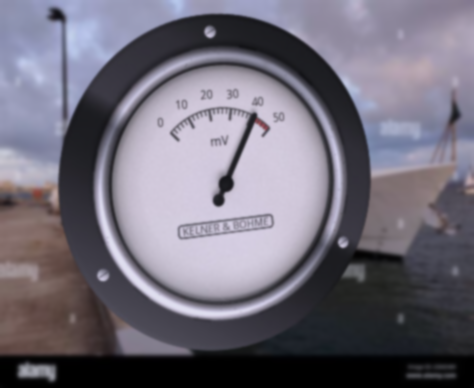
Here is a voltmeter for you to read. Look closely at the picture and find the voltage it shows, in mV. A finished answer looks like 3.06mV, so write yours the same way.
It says 40mV
